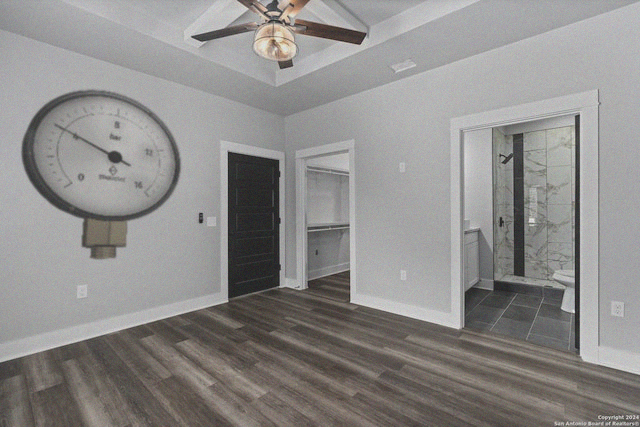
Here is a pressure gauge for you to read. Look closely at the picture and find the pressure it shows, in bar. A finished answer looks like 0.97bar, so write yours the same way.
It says 4bar
